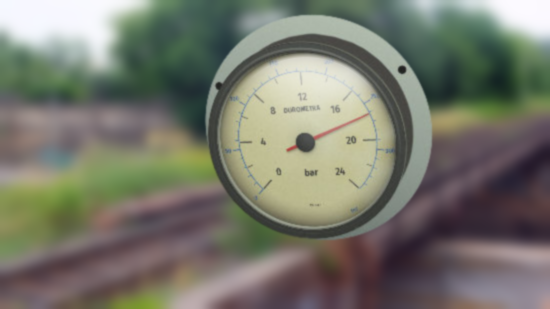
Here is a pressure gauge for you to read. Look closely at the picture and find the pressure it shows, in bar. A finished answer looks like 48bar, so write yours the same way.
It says 18bar
